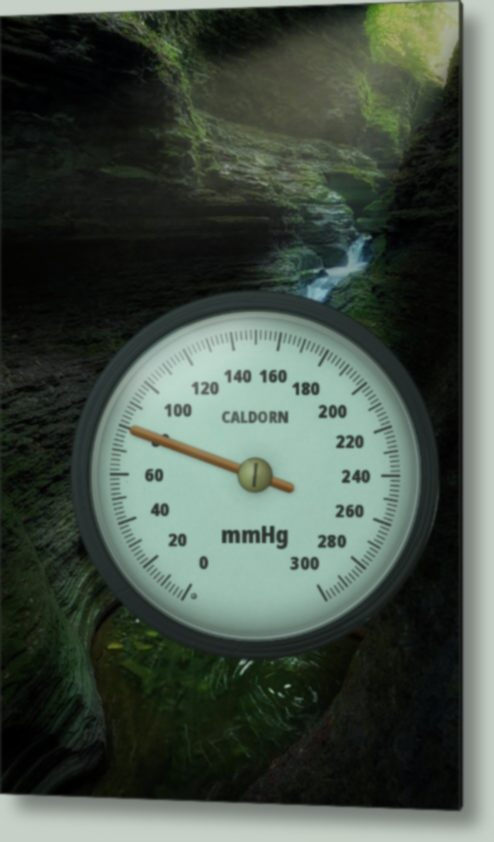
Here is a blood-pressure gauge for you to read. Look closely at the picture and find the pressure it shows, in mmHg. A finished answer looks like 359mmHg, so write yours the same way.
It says 80mmHg
